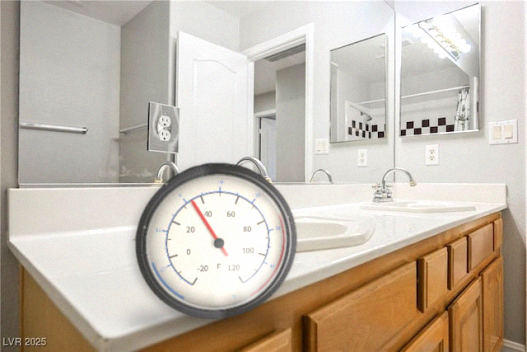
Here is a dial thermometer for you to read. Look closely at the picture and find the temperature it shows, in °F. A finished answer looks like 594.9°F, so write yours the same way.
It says 35°F
